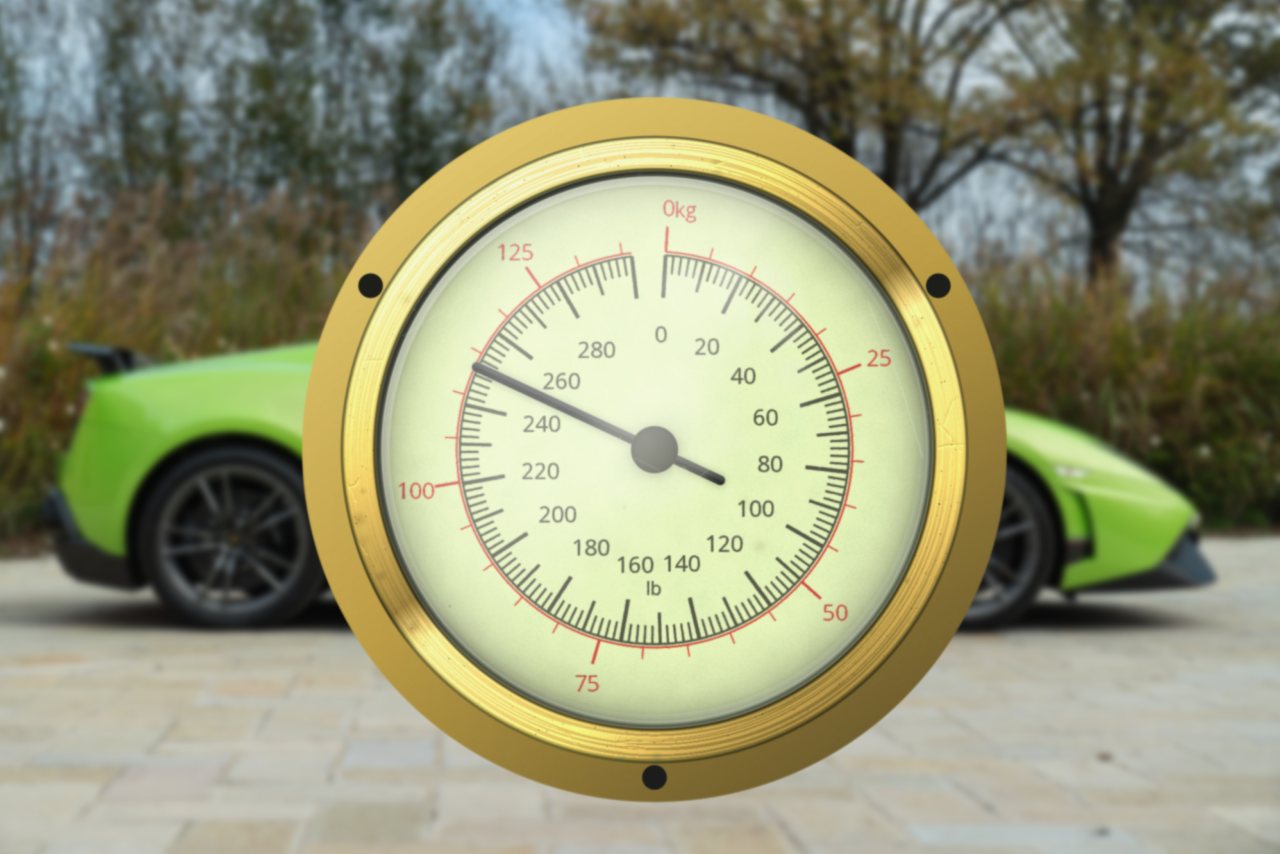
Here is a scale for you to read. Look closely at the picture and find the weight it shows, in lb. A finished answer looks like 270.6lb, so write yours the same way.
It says 250lb
